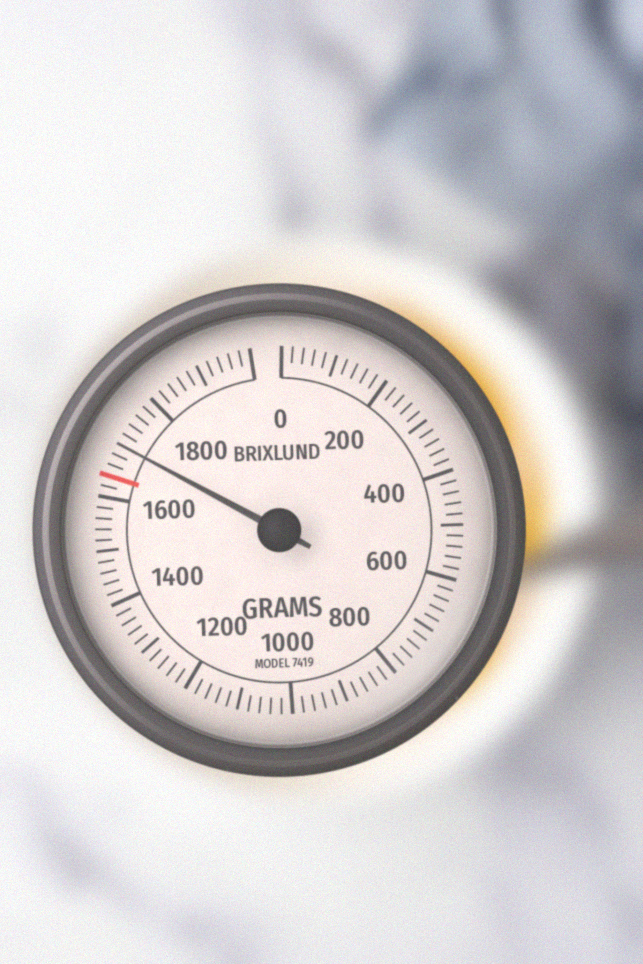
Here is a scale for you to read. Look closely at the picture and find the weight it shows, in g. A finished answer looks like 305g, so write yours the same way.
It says 1700g
